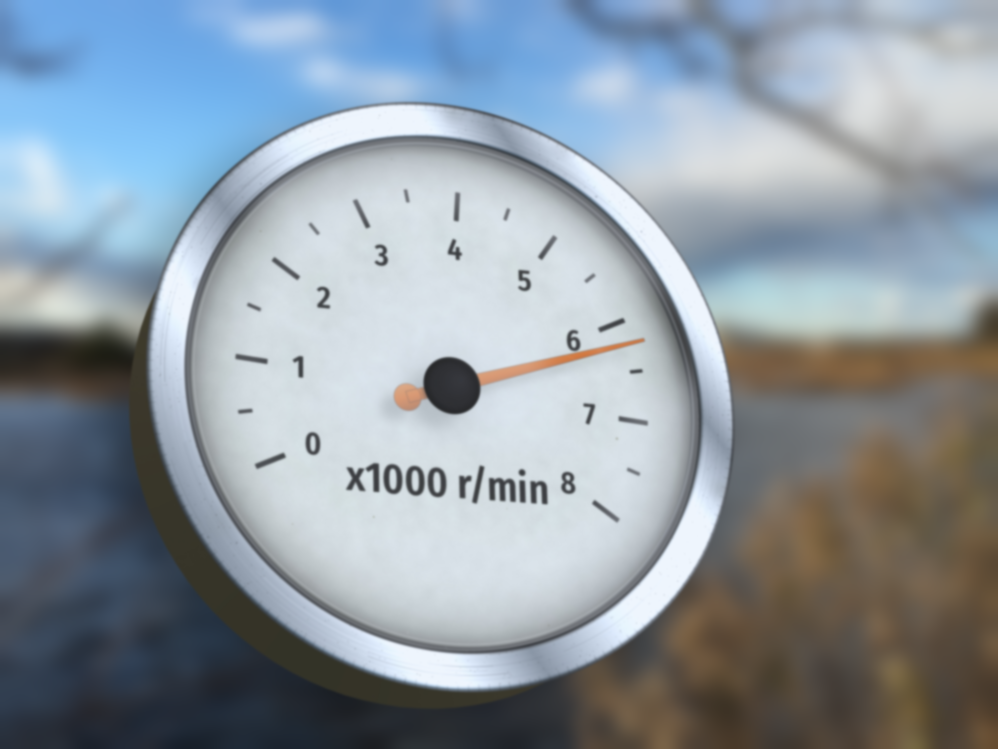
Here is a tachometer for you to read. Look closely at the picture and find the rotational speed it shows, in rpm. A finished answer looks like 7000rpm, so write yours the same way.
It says 6250rpm
